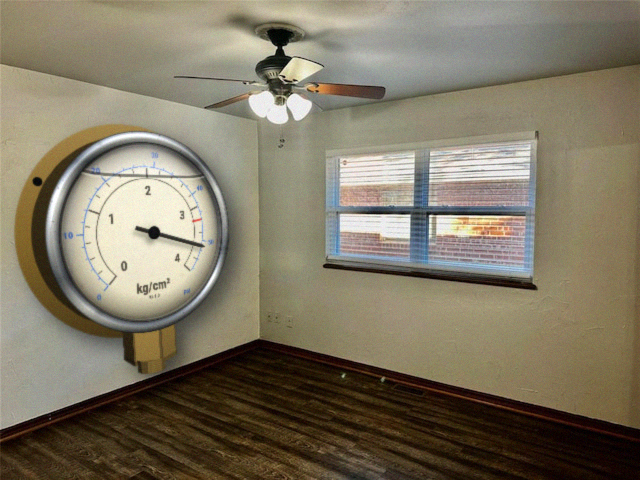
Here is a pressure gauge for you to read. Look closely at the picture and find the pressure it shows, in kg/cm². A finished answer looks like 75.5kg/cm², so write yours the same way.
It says 3.6kg/cm²
